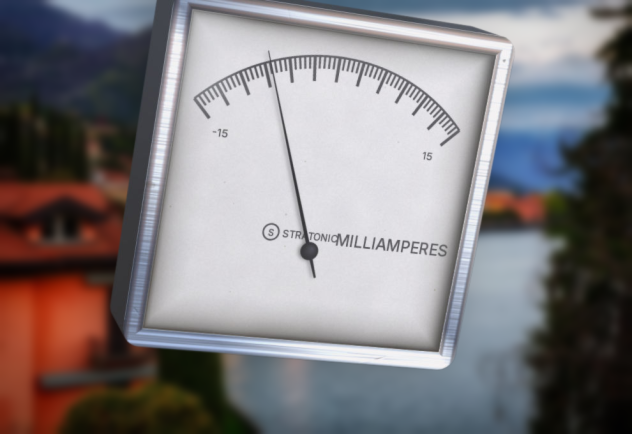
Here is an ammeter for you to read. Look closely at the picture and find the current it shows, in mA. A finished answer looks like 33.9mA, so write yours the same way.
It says -7mA
